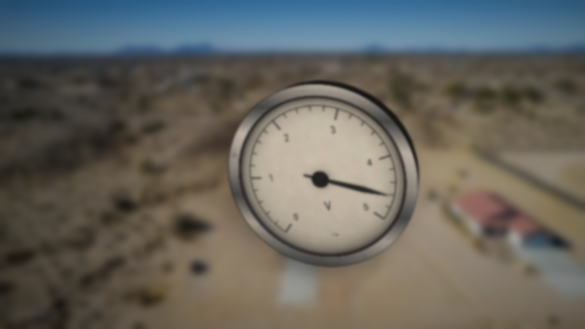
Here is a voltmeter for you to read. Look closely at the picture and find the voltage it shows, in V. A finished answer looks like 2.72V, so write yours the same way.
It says 4.6V
